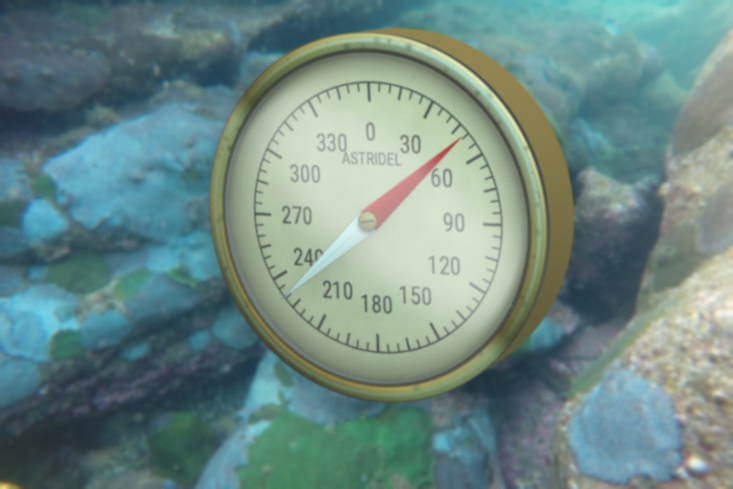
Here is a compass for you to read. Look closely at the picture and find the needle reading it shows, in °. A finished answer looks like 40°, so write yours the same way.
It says 50°
